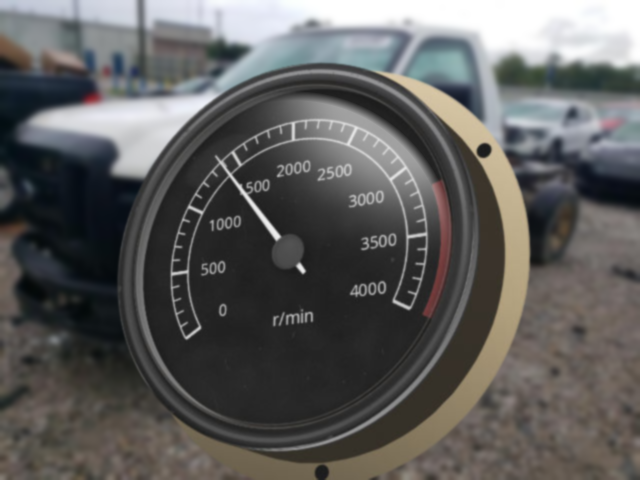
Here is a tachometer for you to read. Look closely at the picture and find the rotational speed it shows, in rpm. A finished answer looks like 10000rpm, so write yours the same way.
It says 1400rpm
